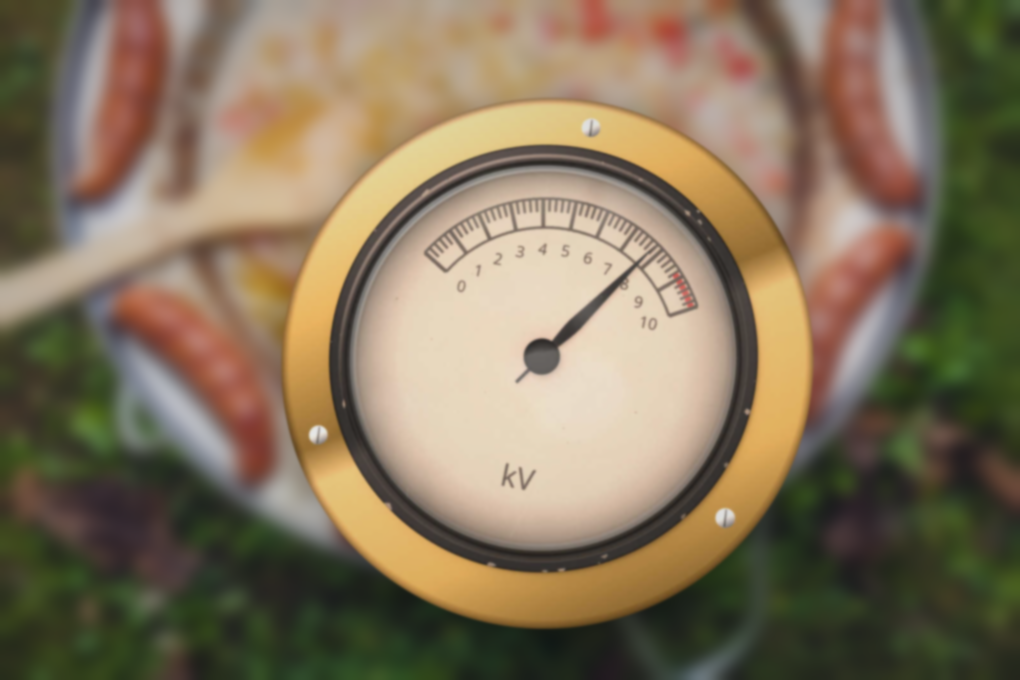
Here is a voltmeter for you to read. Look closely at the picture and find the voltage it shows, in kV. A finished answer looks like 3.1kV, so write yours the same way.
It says 7.8kV
